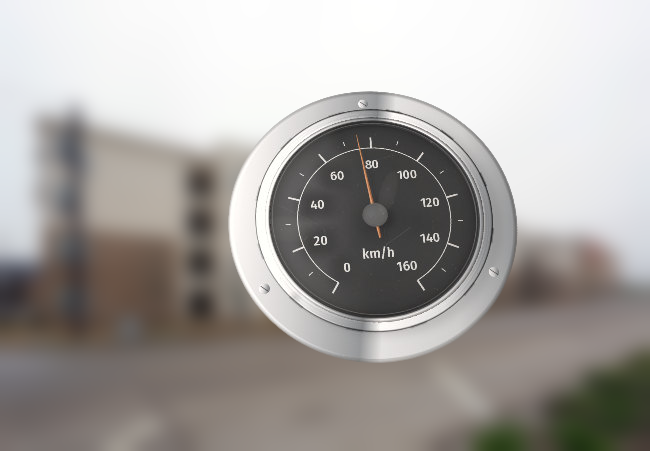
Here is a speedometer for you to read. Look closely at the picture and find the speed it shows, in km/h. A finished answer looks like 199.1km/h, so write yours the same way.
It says 75km/h
